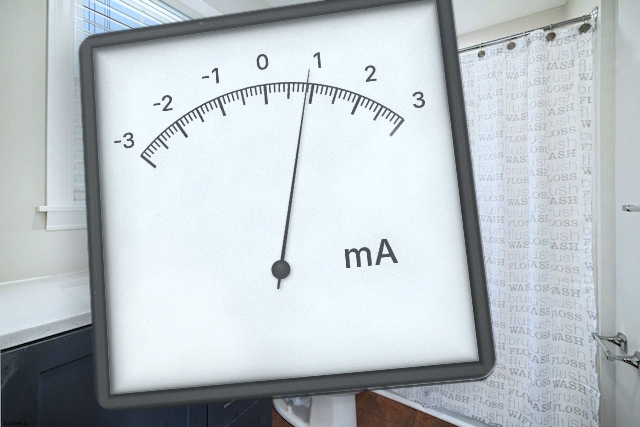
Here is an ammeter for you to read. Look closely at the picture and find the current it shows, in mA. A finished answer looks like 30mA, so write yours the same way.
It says 0.9mA
